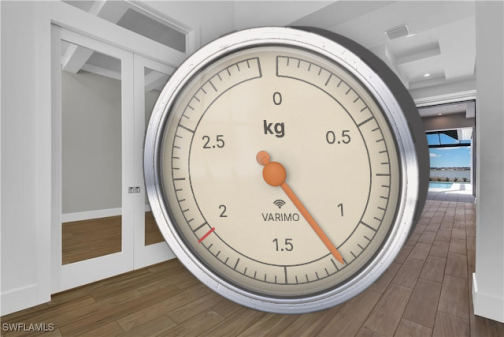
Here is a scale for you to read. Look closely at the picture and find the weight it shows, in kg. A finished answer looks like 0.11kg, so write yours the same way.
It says 1.2kg
